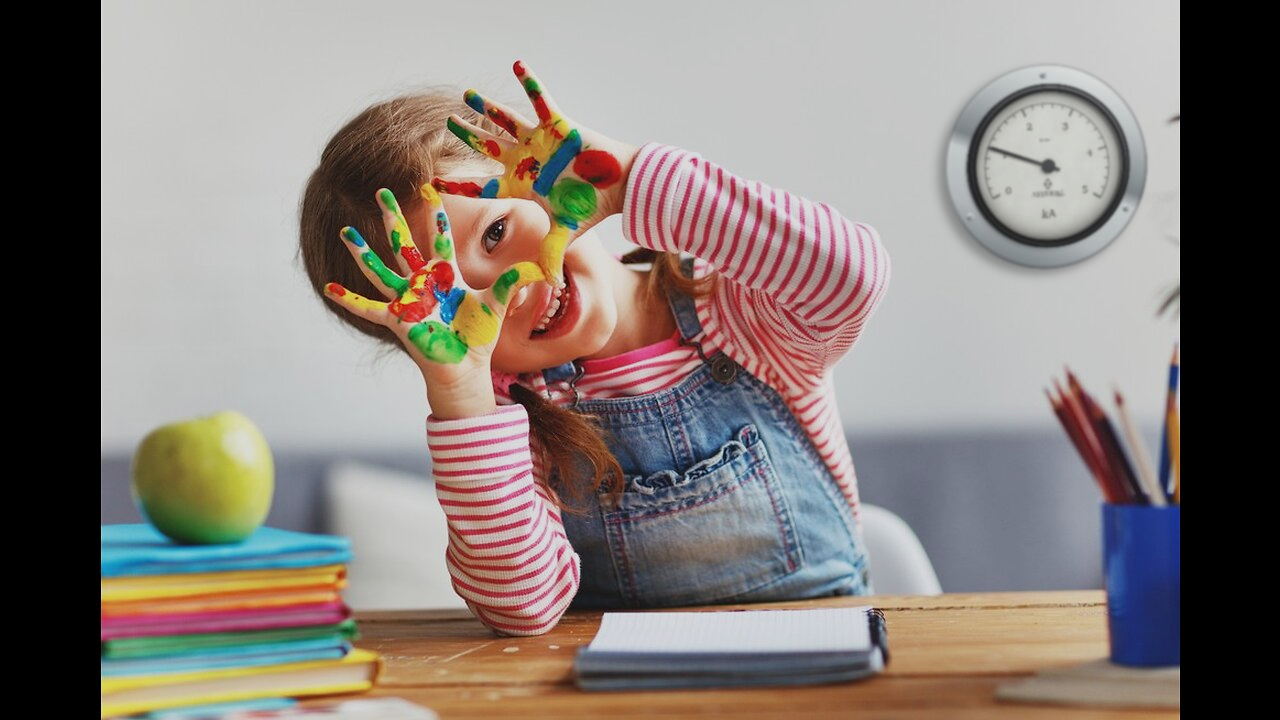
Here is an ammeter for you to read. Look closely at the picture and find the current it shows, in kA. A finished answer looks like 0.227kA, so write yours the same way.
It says 1kA
